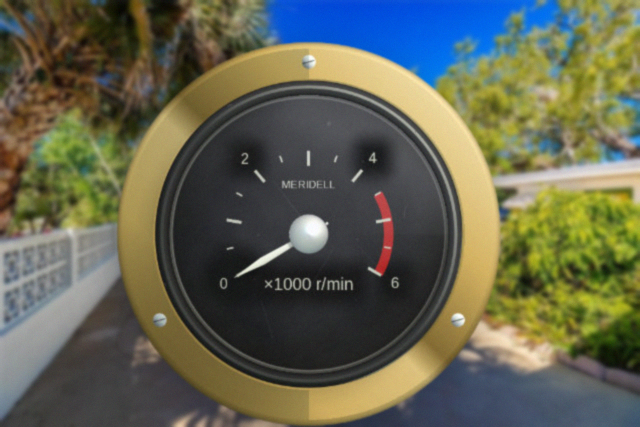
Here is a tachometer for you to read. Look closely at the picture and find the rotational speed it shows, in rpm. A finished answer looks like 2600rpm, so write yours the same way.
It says 0rpm
